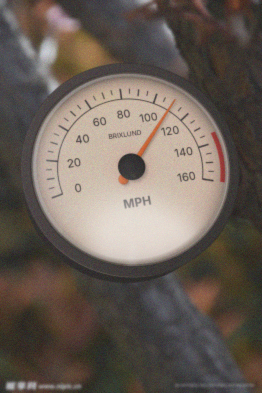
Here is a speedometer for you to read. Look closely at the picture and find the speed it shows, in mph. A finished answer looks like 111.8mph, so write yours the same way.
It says 110mph
